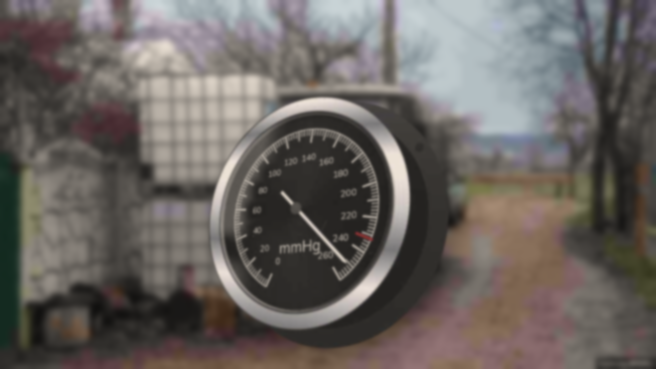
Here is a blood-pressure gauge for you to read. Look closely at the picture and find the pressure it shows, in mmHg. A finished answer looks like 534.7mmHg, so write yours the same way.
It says 250mmHg
